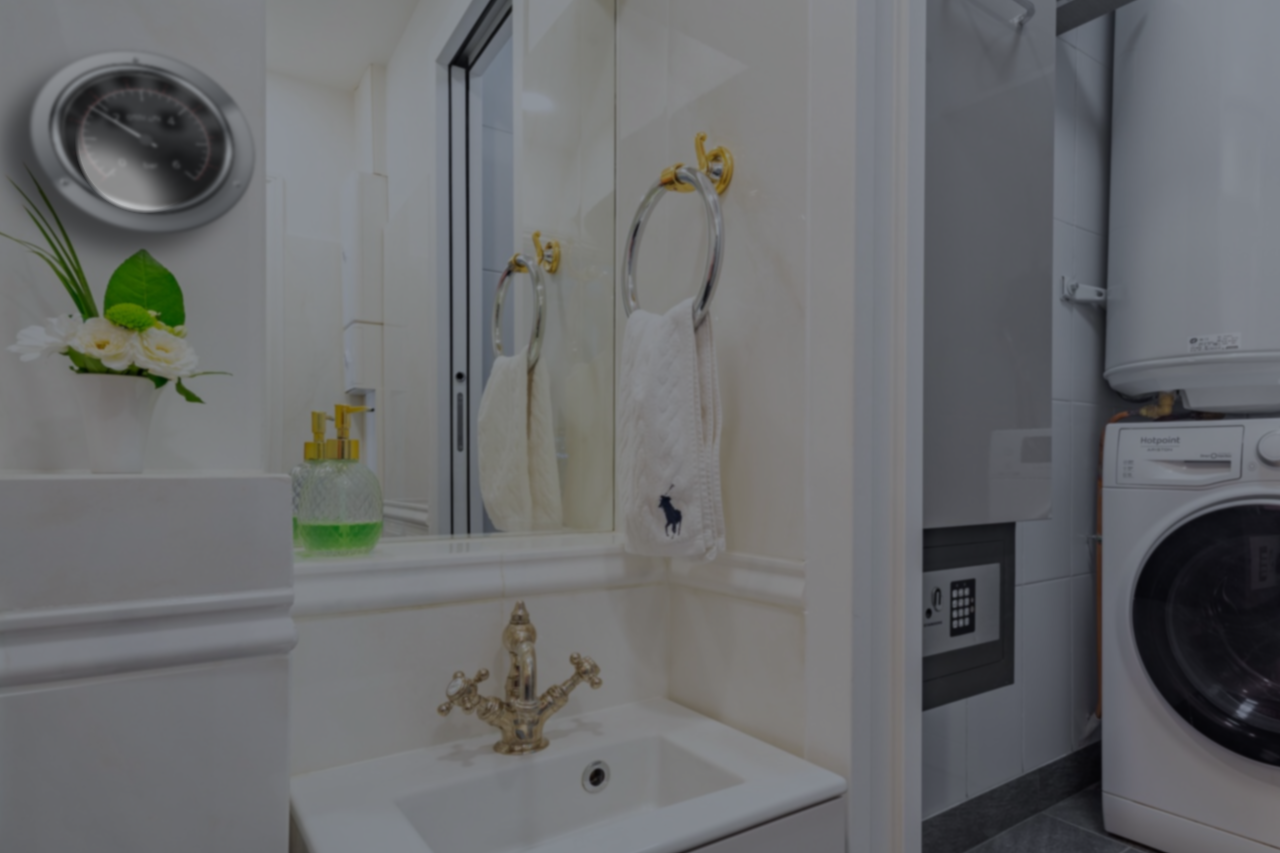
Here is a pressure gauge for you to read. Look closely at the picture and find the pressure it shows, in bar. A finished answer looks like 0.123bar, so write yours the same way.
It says 1.8bar
